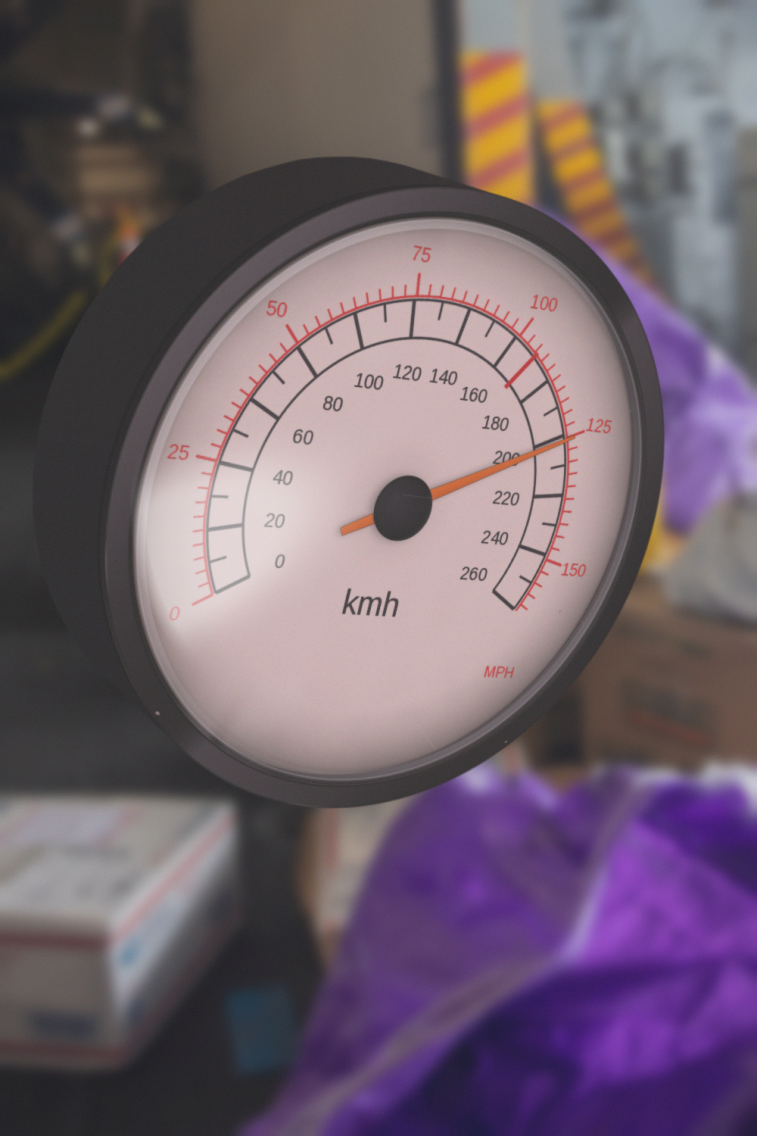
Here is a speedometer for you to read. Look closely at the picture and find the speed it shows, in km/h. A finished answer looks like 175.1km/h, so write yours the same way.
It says 200km/h
